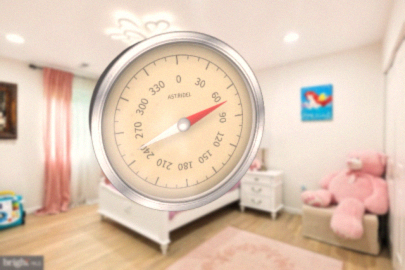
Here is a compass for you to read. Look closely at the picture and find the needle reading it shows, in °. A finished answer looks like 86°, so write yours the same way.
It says 70°
